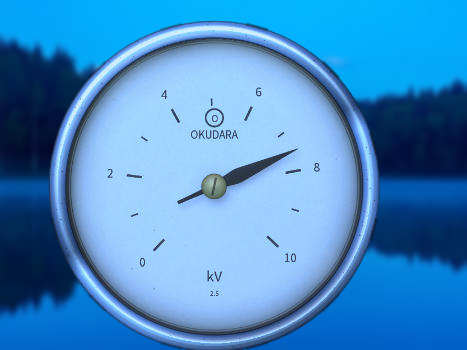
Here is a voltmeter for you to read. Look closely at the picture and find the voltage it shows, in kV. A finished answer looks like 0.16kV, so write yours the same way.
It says 7.5kV
